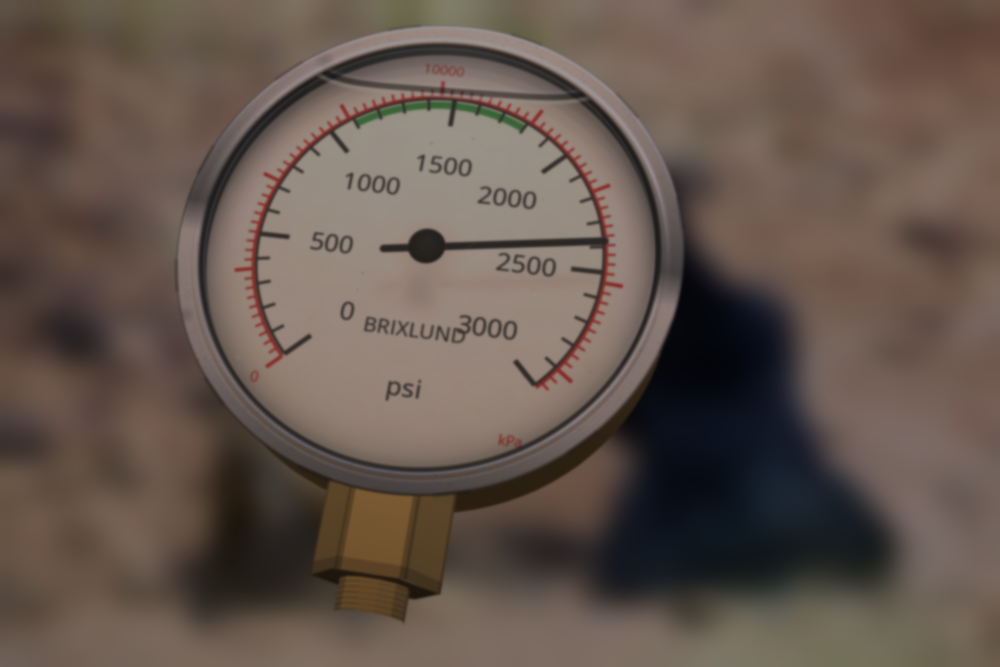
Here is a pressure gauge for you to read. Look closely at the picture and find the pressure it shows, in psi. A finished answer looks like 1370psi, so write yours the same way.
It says 2400psi
